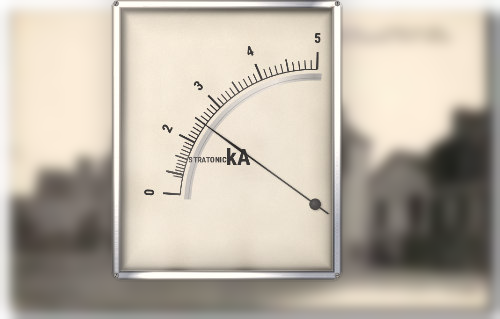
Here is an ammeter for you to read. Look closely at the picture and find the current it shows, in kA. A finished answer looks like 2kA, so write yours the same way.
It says 2.5kA
